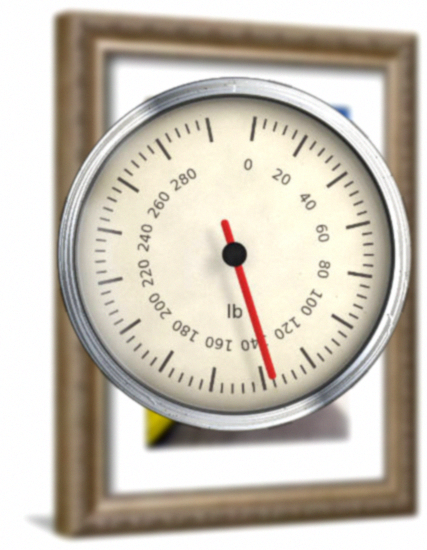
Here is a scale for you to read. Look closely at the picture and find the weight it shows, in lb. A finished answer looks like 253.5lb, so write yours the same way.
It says 136lb
